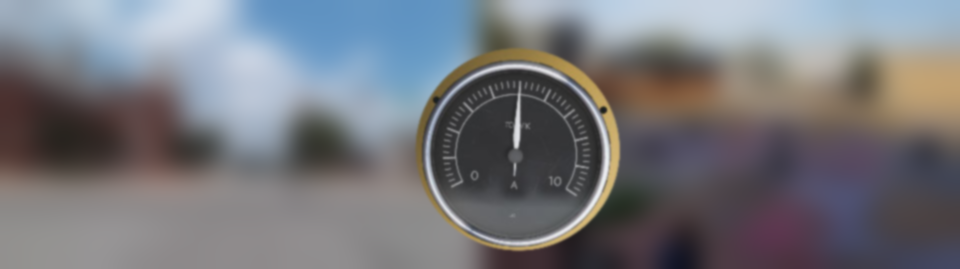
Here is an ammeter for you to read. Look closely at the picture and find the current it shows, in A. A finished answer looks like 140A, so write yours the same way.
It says 5A
